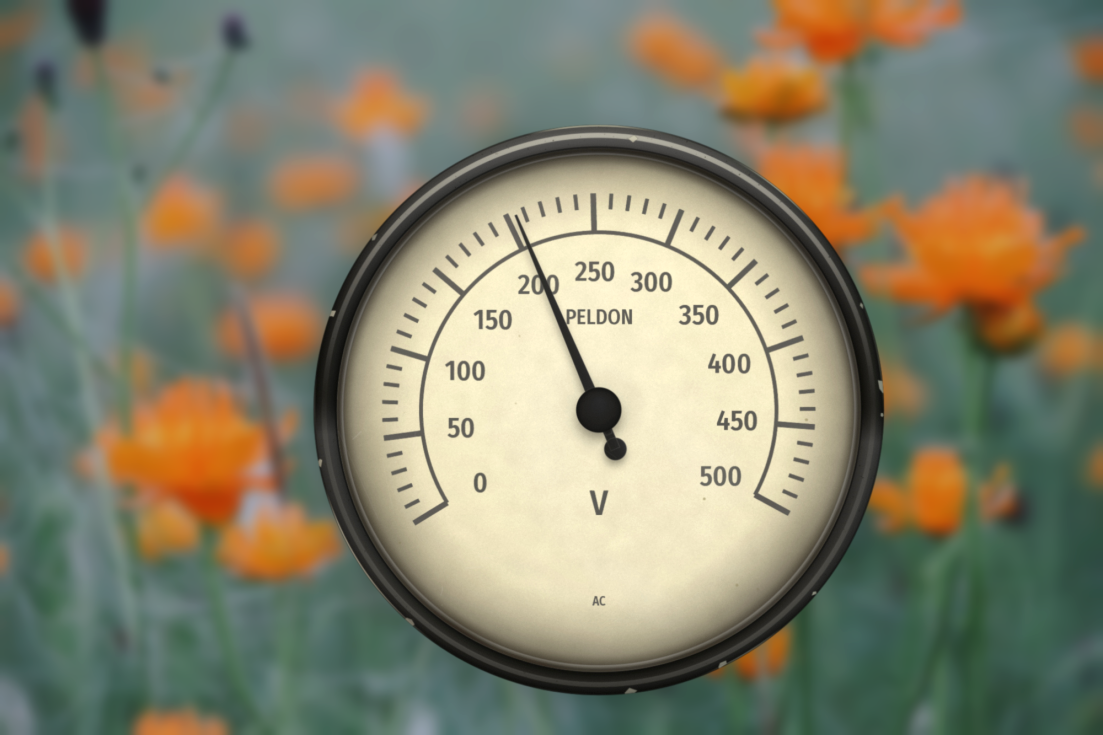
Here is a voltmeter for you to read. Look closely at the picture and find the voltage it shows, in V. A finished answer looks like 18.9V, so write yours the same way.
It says 205V
